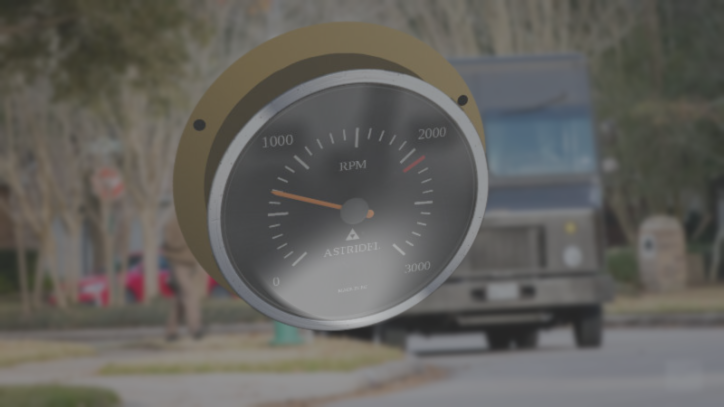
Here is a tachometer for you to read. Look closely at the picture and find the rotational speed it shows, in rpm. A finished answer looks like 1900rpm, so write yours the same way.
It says 700rpm
